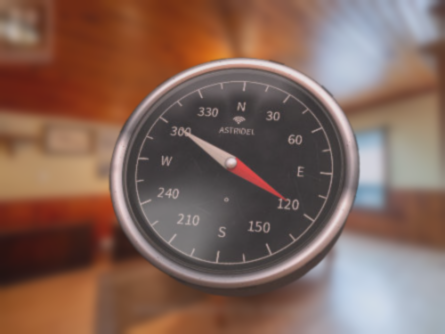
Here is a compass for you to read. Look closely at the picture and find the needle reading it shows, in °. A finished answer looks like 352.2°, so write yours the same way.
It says 120°
